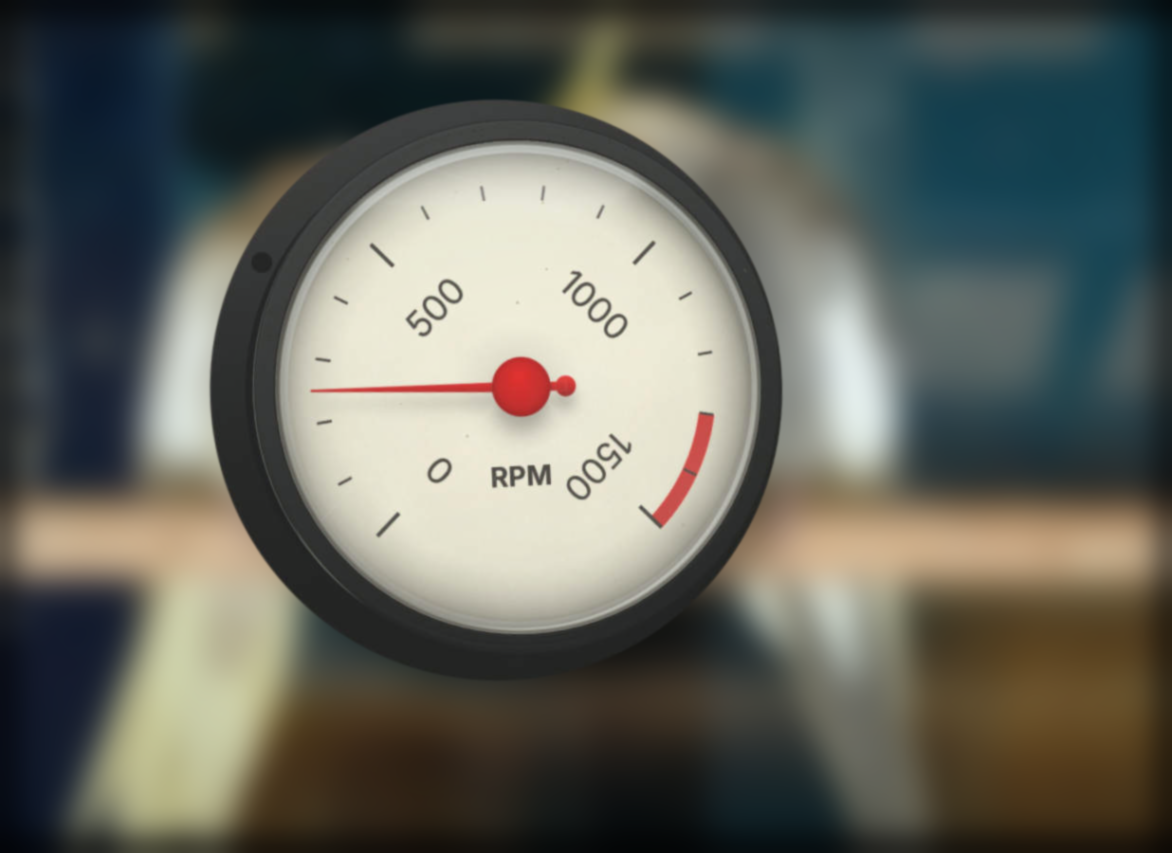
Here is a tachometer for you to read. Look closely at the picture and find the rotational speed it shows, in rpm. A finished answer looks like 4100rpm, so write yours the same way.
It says 250rpm
